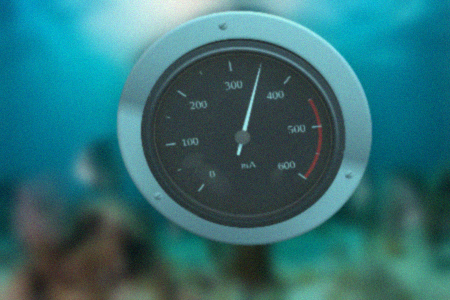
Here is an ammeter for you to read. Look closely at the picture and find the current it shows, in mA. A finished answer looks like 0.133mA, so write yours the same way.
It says 350mA
